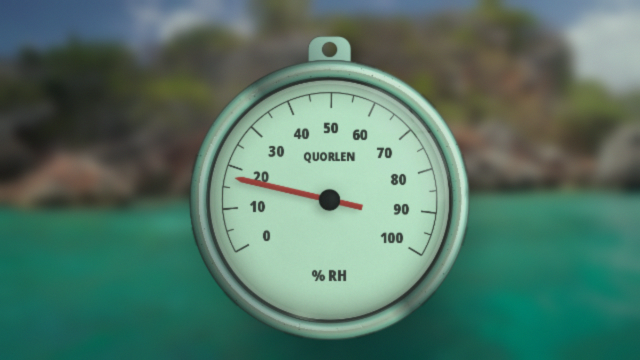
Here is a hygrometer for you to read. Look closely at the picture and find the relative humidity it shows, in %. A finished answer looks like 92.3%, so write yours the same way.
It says 17.5%
